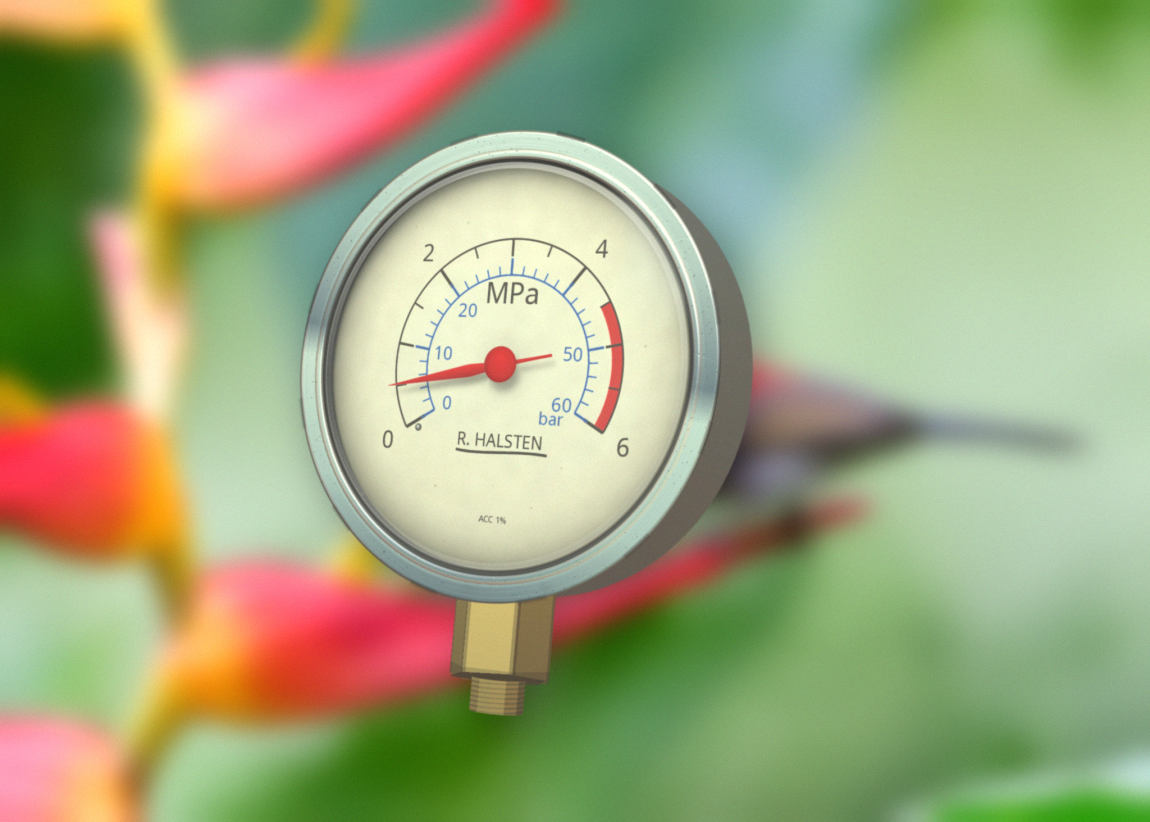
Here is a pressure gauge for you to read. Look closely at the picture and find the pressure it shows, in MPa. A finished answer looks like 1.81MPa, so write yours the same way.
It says 0.5MPa
